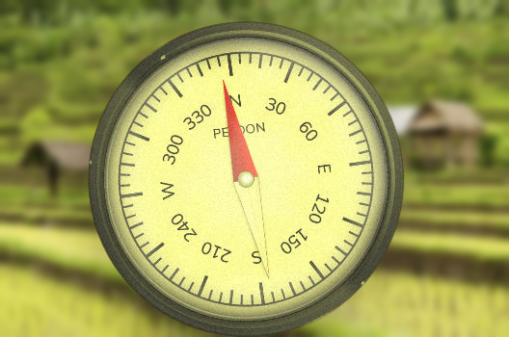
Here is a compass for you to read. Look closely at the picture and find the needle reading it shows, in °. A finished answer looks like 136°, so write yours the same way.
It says 355°
